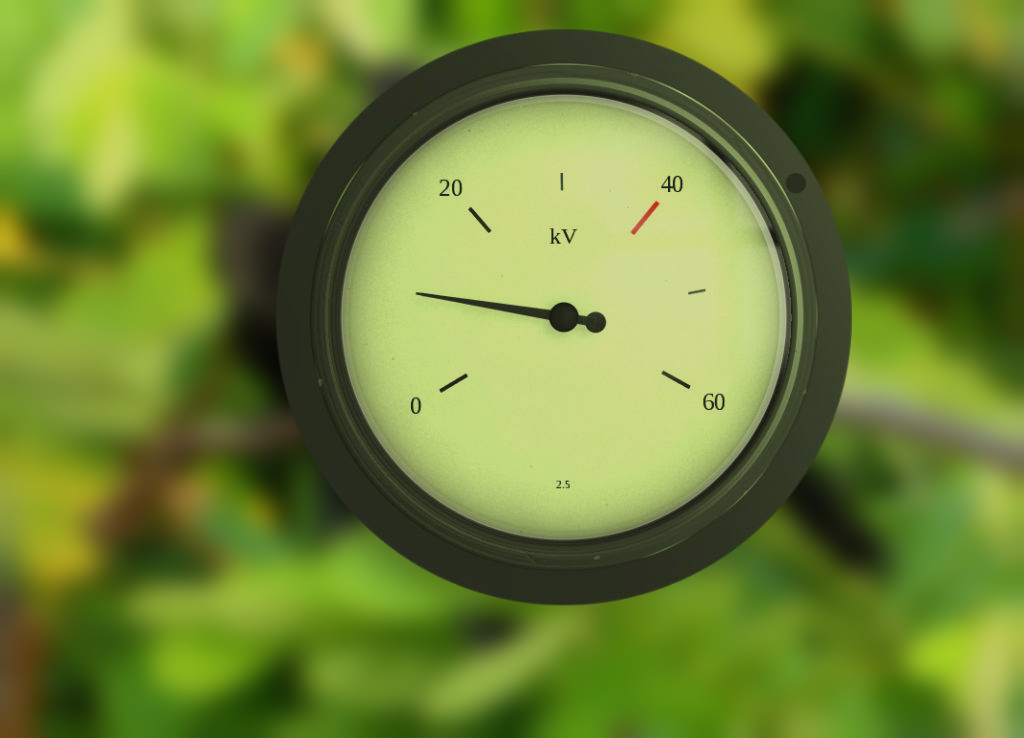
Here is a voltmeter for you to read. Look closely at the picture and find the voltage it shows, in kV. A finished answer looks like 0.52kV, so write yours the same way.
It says 10kV
